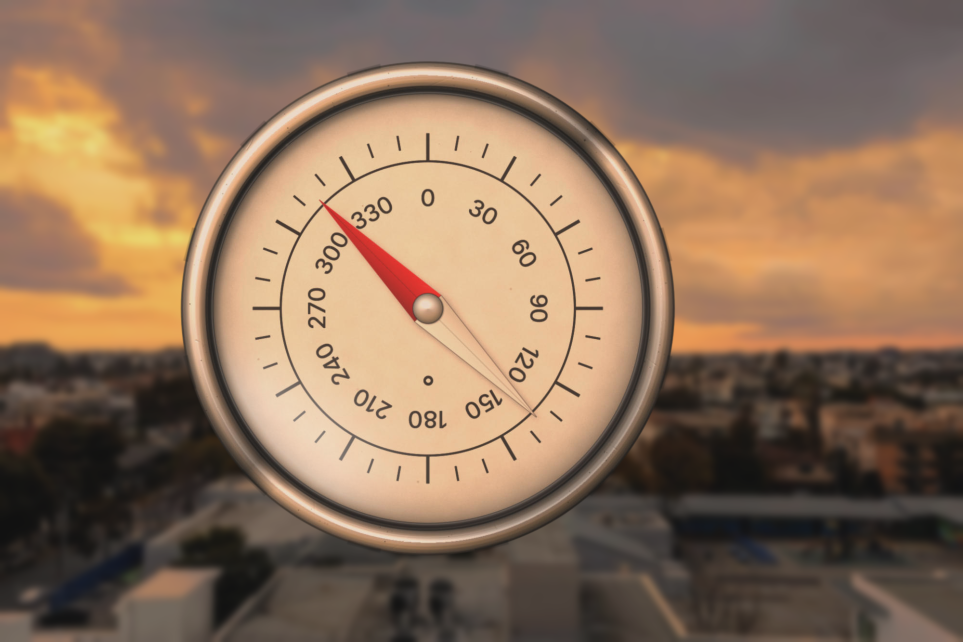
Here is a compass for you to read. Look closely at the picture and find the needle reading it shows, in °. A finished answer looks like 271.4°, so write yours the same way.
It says 315°
